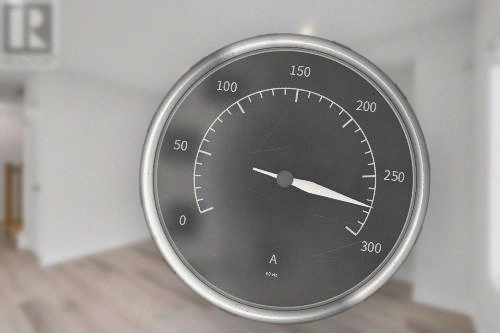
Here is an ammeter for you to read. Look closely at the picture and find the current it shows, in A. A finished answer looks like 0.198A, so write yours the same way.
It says 275A
